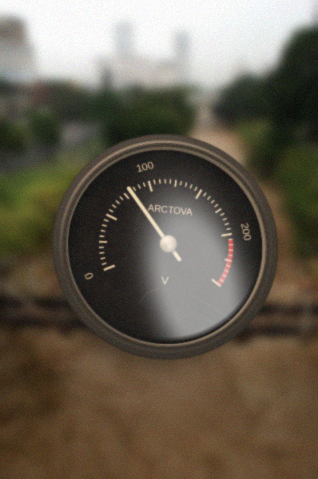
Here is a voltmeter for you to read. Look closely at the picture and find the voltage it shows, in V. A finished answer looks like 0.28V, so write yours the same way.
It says 80V
